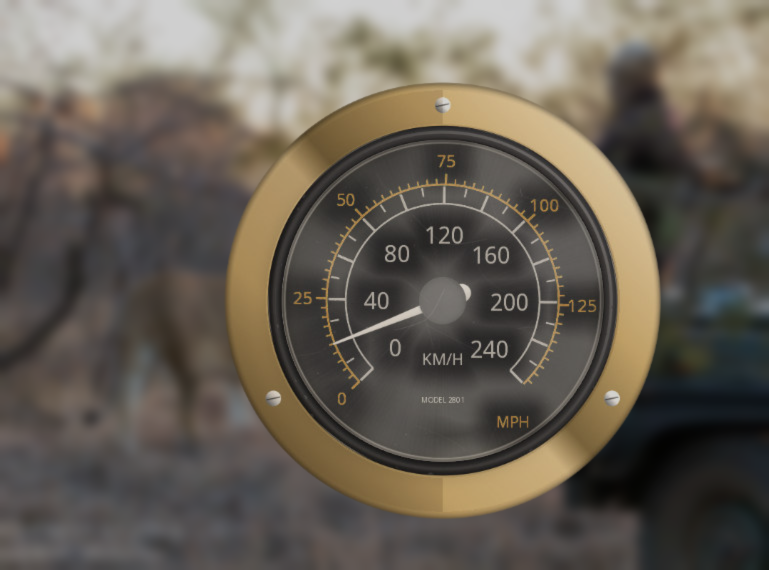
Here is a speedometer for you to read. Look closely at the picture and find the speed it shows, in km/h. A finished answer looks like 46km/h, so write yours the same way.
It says 20km/h
